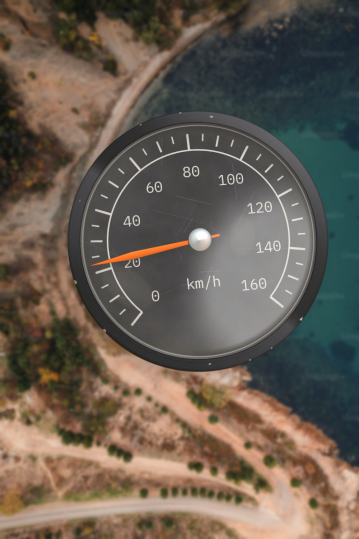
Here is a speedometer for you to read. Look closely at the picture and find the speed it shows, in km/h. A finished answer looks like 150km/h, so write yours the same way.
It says 22.5km/h
